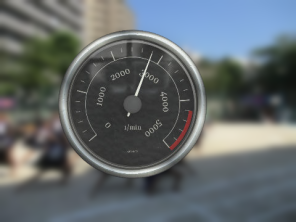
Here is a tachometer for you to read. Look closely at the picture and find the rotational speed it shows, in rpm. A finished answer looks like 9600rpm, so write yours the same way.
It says 2800rpm
